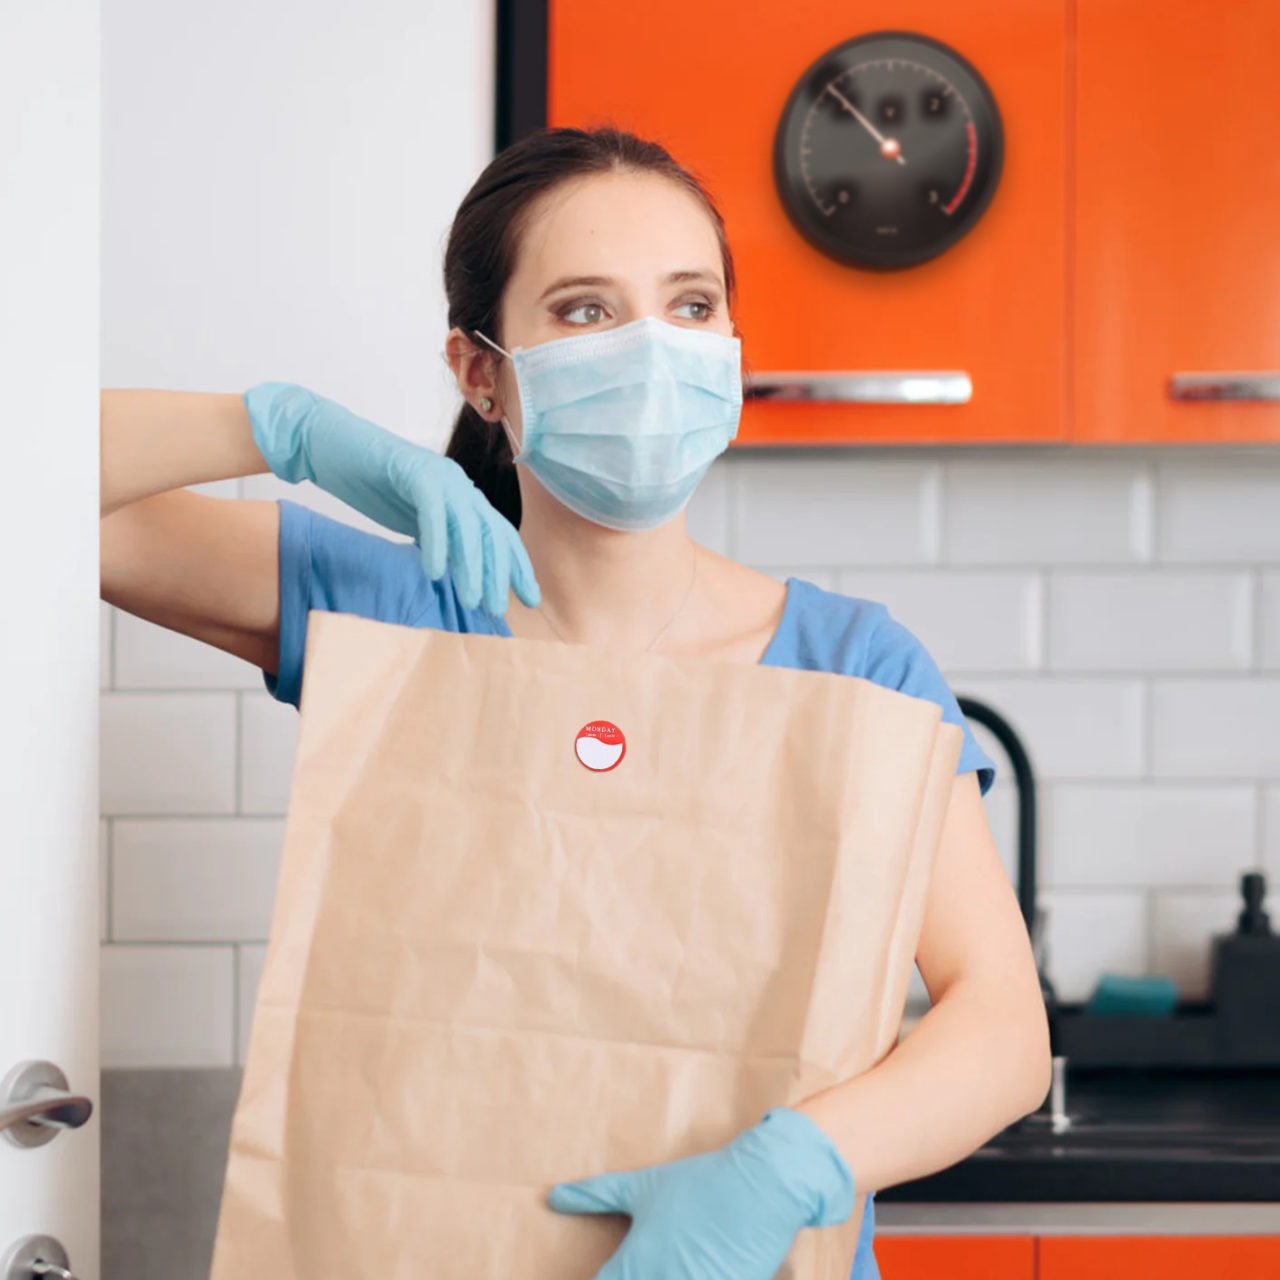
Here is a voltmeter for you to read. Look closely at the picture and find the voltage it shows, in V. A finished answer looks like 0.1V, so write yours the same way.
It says 1V
